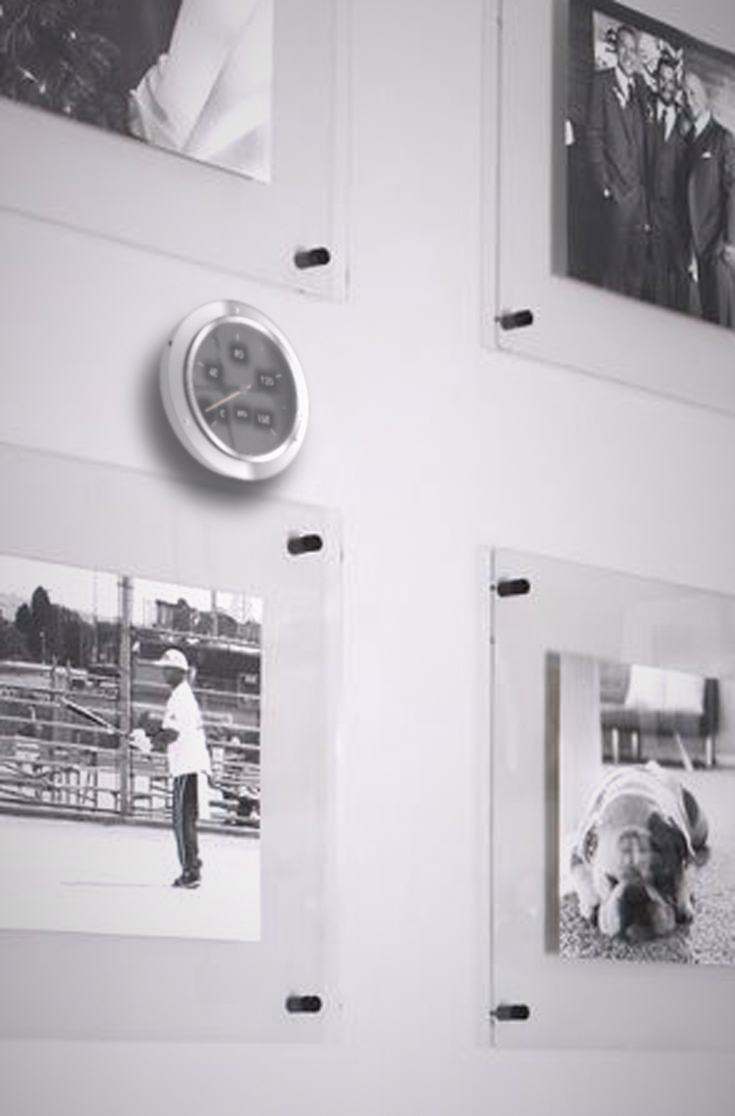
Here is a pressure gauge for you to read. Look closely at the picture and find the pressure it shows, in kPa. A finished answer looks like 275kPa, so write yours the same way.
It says 10kPa
